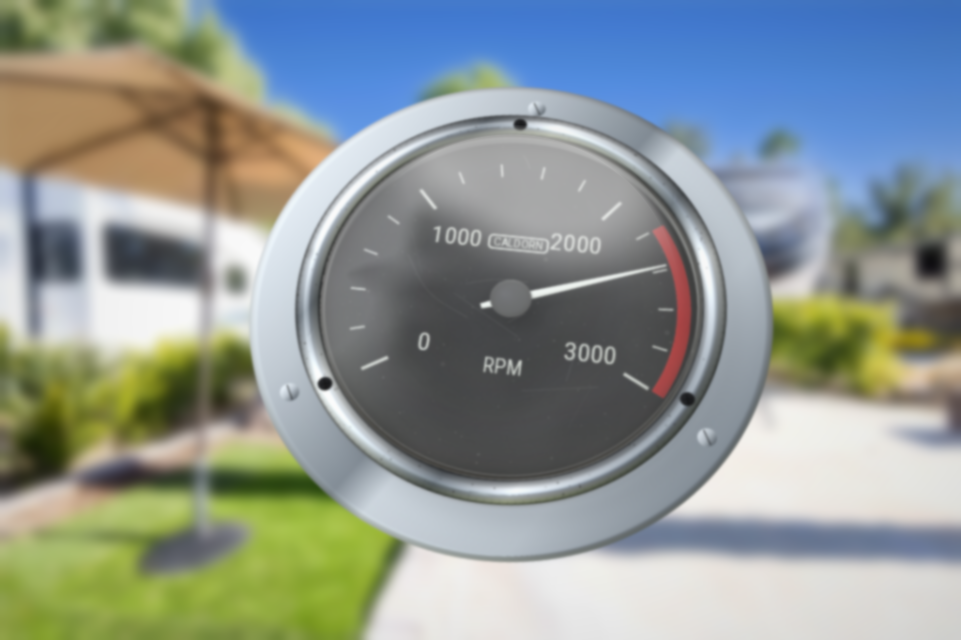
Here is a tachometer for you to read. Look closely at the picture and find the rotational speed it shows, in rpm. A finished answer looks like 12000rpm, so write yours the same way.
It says 2400rpm
